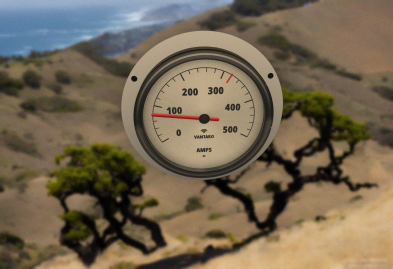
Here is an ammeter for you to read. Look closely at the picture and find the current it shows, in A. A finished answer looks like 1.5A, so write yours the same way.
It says 80A
